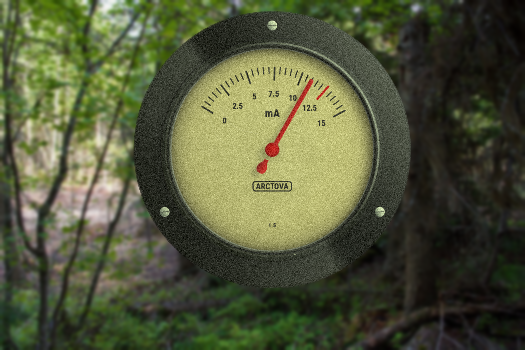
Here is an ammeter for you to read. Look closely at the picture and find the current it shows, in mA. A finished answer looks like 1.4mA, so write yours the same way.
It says 11mA
